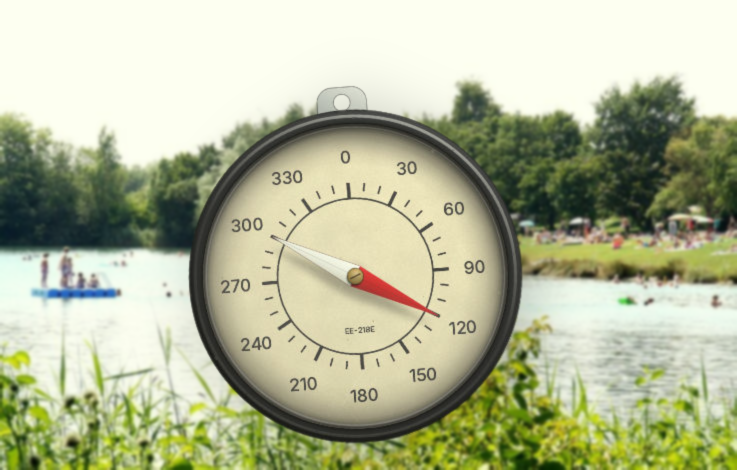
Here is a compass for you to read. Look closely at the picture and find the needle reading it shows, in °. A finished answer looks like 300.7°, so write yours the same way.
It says 120°
